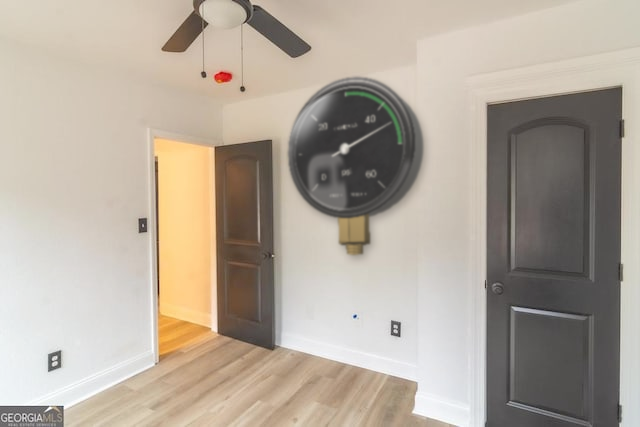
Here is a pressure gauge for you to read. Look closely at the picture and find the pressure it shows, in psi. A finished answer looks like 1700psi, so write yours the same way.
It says 45psi
